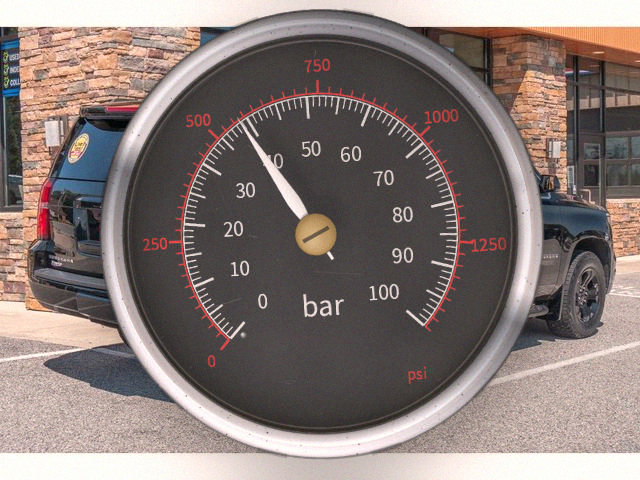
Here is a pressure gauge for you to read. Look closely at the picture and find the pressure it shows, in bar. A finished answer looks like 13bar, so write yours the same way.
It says 39bar
